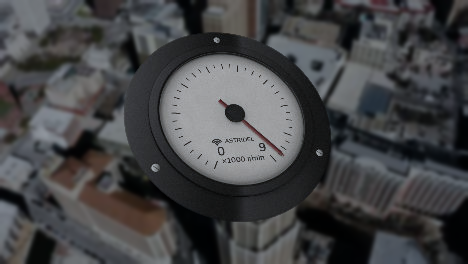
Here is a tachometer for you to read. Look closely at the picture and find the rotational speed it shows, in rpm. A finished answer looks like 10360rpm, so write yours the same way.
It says 8750rpm
